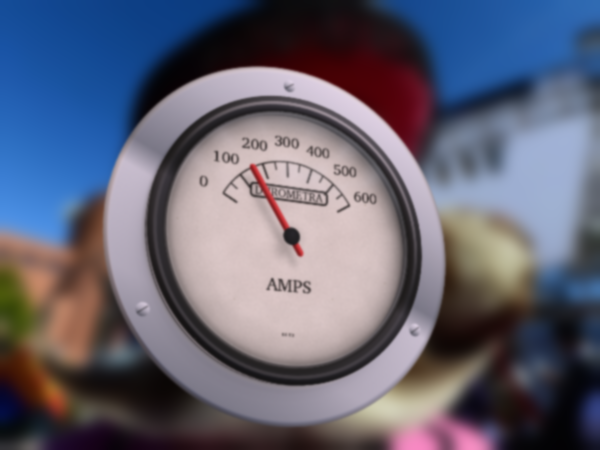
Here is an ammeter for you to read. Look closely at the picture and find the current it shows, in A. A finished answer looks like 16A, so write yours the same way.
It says 150A
